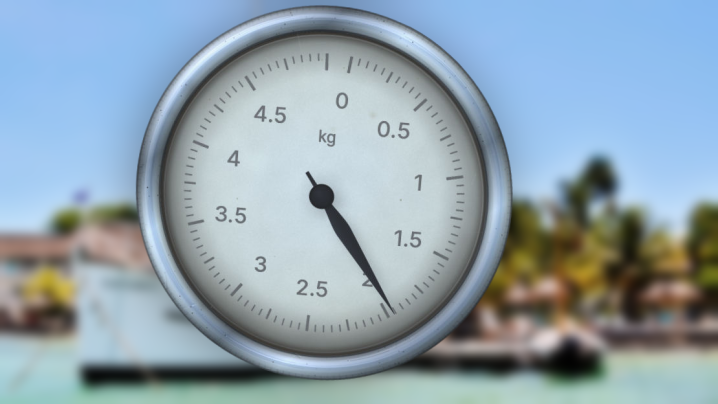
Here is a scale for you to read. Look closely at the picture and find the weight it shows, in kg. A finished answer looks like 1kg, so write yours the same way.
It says 1.95kg
